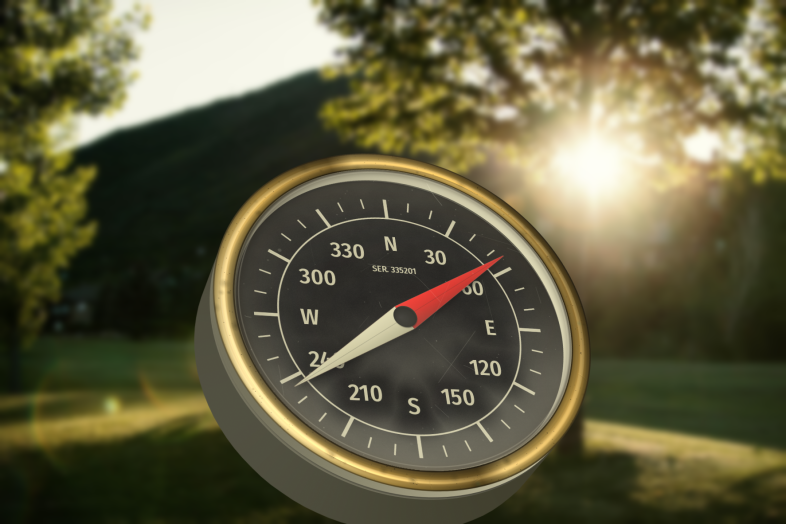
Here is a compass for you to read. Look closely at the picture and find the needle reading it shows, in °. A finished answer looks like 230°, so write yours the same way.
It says 55°
